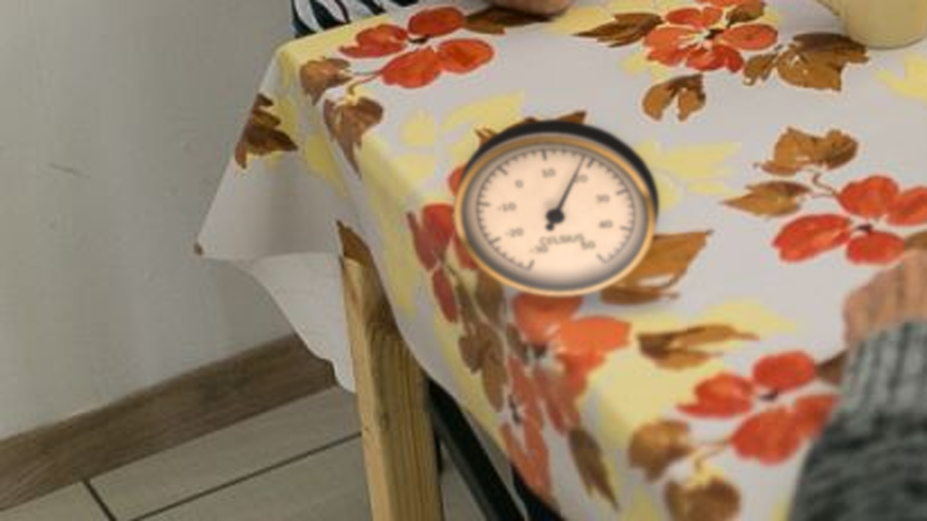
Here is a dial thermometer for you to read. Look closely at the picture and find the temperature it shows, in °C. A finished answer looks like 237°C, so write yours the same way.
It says 18°C
